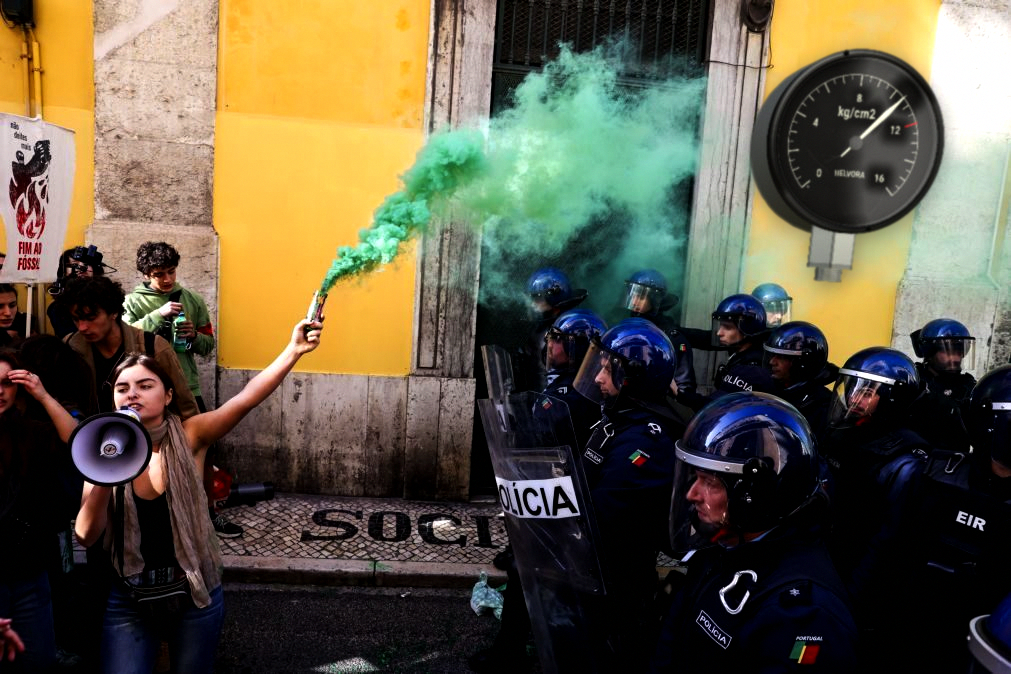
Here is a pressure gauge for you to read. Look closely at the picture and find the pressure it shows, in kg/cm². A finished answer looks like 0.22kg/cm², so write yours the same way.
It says 10.5kg/cm²
